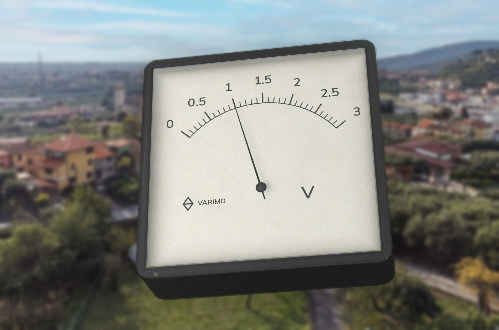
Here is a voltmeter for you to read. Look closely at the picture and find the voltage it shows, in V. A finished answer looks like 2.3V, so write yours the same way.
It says 1V
